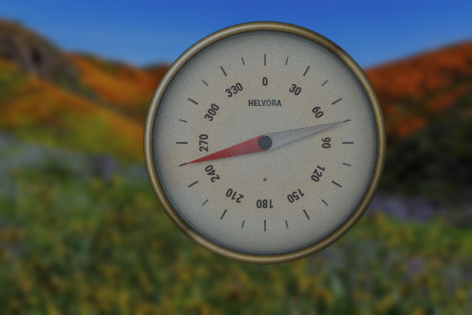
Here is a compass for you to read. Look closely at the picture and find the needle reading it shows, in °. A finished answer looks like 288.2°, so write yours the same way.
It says 255°
